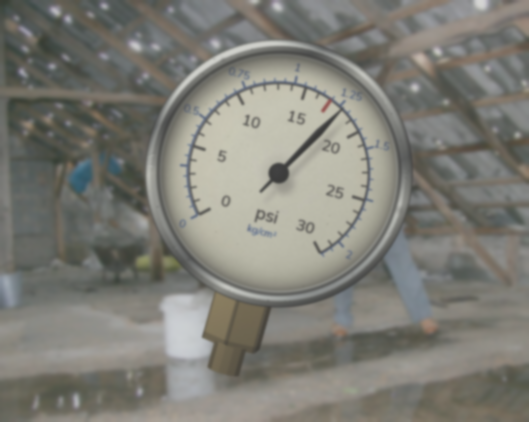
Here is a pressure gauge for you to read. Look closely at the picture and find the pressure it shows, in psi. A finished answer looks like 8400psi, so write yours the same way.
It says 18psi
